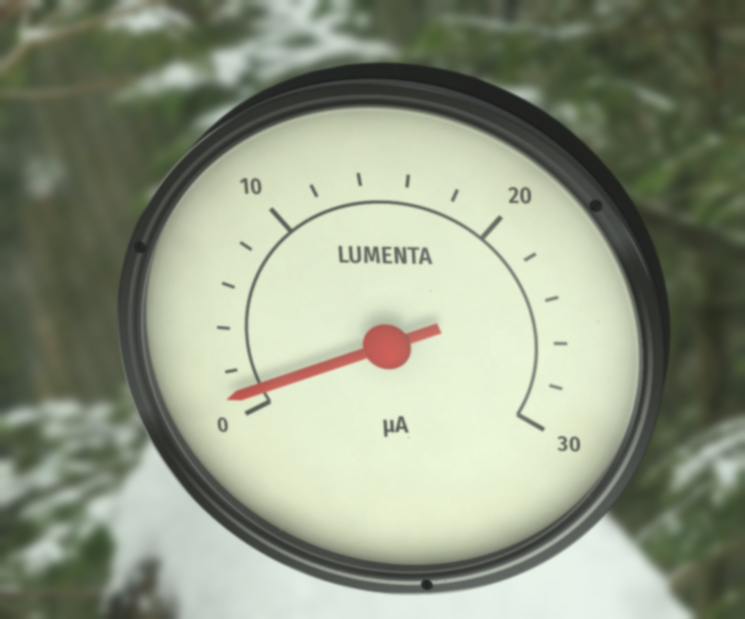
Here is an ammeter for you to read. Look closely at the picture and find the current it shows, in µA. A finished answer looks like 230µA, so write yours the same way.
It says 1µA
